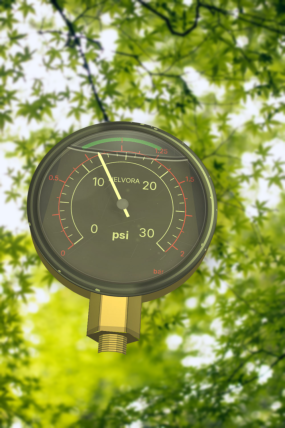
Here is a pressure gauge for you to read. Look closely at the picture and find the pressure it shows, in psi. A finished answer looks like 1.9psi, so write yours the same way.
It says 12psi
